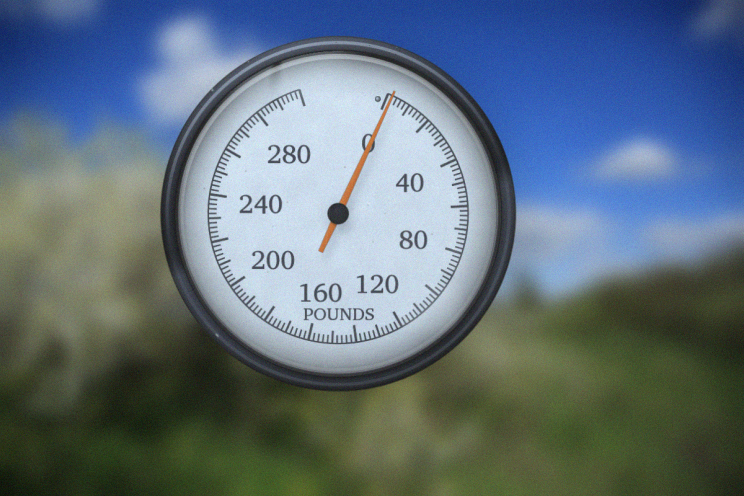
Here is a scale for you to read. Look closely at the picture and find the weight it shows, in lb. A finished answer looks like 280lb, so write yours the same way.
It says 2lb
